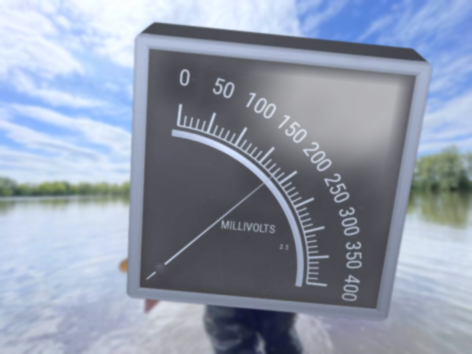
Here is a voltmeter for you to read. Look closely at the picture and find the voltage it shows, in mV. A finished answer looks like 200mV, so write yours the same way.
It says 180mV
